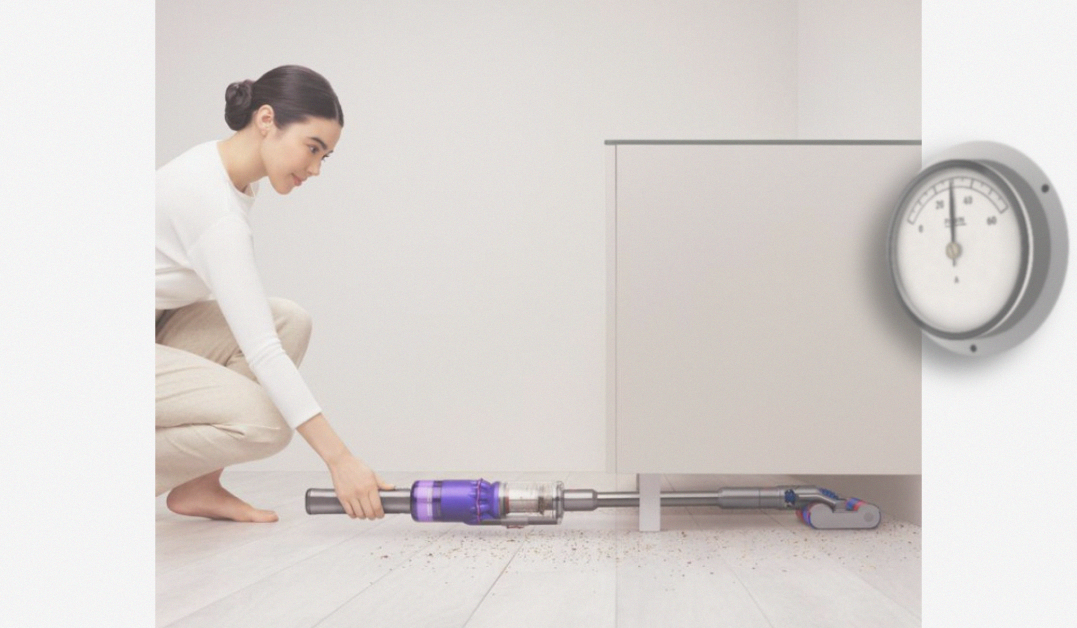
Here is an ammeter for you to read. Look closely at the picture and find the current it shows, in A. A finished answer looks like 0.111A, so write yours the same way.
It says 30A
